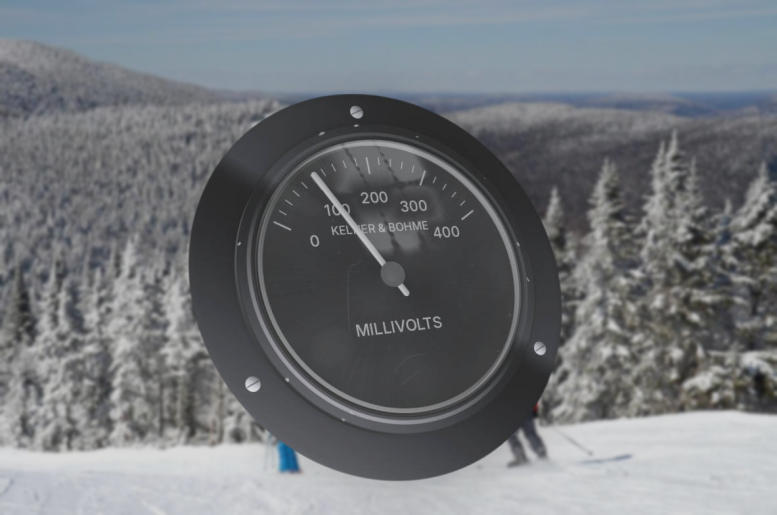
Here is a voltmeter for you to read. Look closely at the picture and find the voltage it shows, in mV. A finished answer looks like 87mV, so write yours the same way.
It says 100mV
